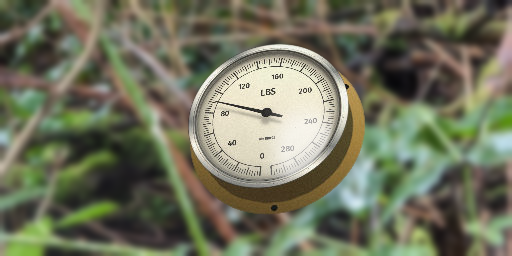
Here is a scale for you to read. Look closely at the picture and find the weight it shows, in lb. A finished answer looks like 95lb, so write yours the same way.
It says 90lb
